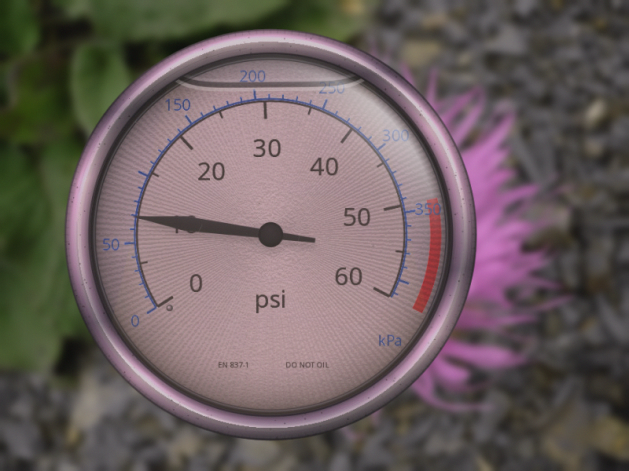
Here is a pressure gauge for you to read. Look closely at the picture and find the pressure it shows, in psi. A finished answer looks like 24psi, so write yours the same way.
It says 10psi
